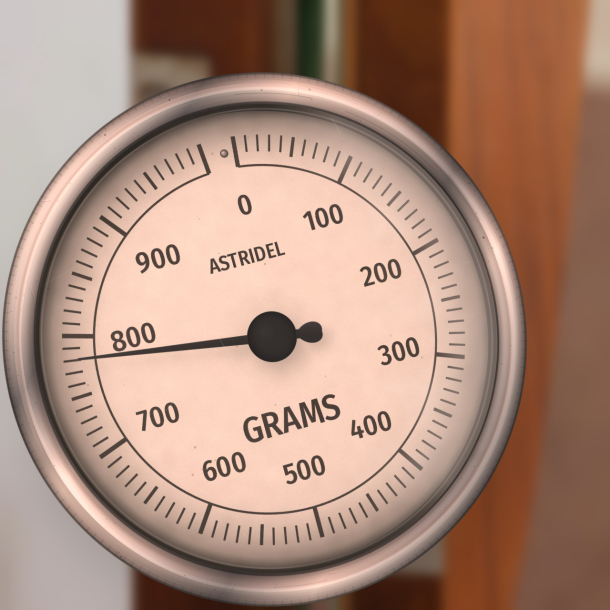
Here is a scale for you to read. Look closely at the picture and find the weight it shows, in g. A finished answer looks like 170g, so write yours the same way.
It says 780g
